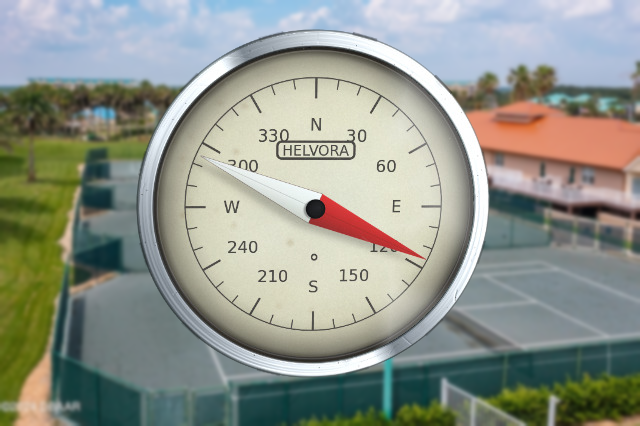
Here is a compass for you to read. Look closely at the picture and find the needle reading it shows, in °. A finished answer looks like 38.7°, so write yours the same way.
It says 115°
